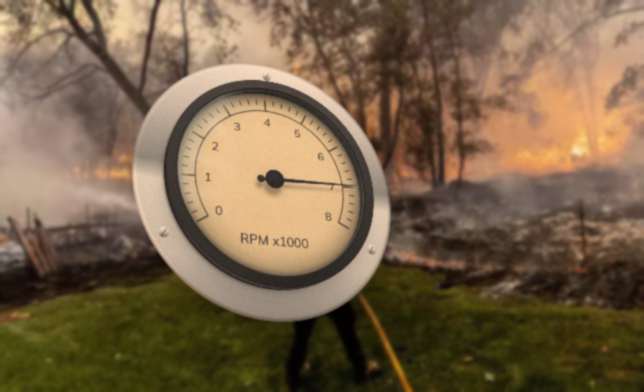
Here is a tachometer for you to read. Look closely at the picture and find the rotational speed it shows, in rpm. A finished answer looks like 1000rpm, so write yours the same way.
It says 7000rpm
